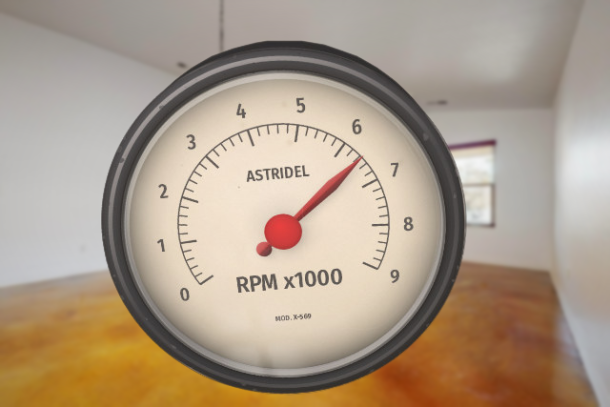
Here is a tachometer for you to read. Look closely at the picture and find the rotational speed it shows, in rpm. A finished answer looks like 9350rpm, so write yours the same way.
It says 6400rpm
